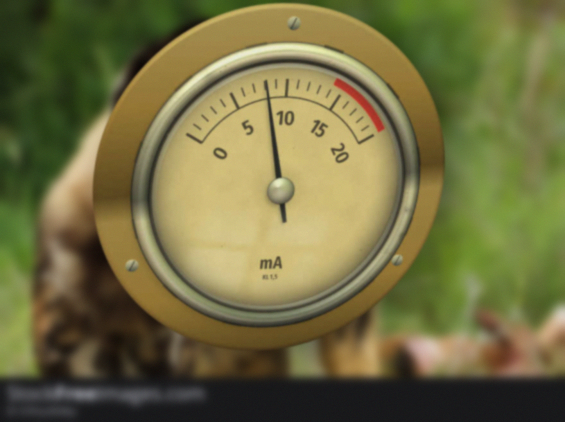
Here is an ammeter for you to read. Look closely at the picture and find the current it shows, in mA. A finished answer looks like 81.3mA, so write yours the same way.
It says 8mA
